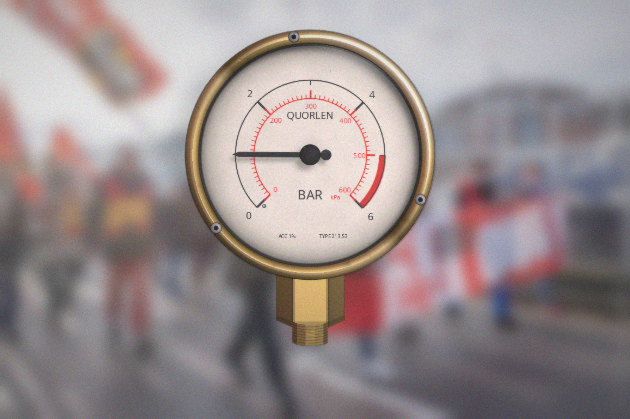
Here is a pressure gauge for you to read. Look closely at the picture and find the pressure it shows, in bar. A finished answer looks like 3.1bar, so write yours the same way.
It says 1bar
